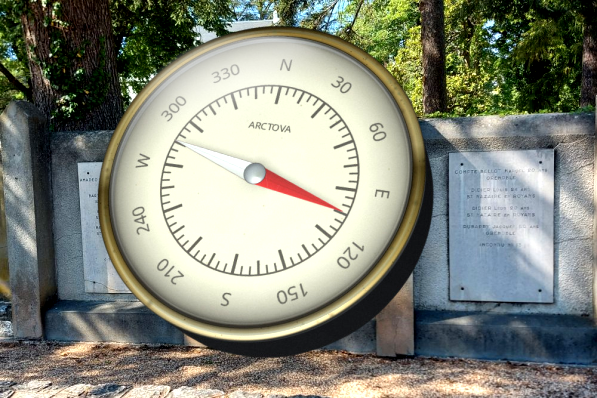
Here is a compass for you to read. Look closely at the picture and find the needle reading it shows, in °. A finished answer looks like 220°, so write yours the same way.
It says 105°
